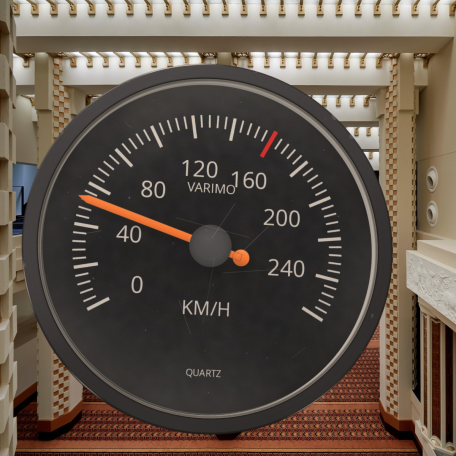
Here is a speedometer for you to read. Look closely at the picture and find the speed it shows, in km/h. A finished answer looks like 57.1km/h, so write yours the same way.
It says 52km/h
